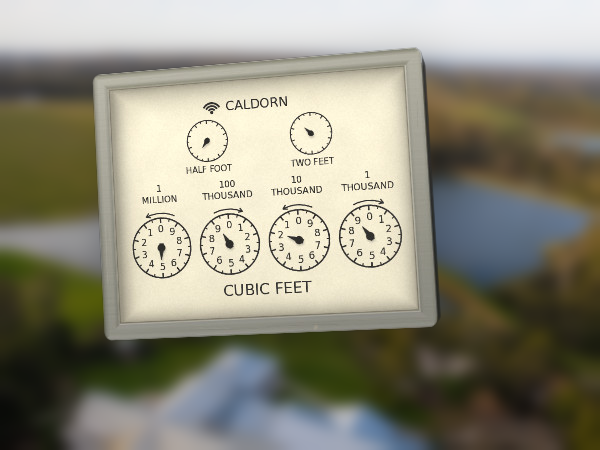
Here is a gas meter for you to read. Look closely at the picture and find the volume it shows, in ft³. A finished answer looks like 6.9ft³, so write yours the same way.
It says 491900ft³
